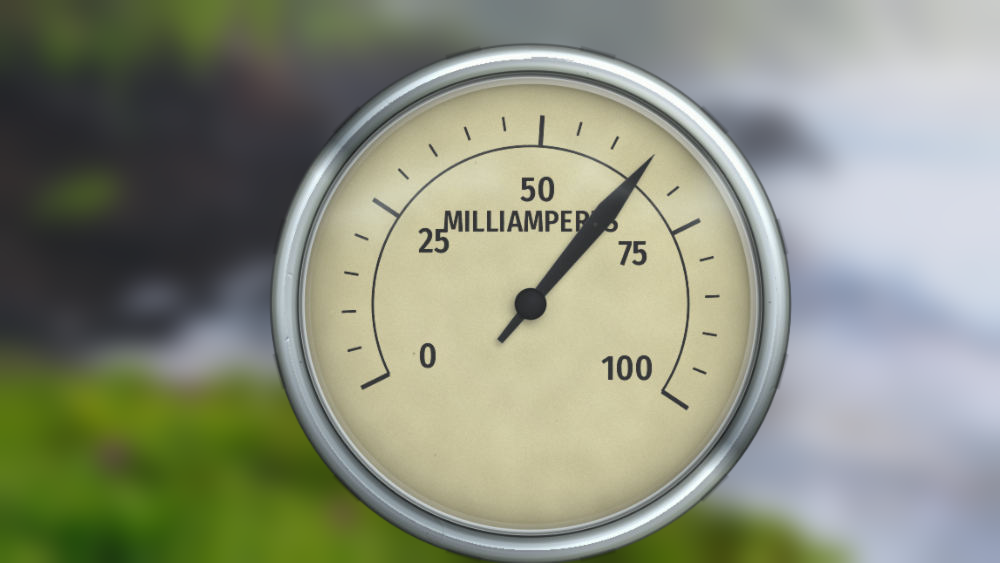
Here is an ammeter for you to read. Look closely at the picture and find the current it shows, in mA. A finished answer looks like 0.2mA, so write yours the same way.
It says 65mA
